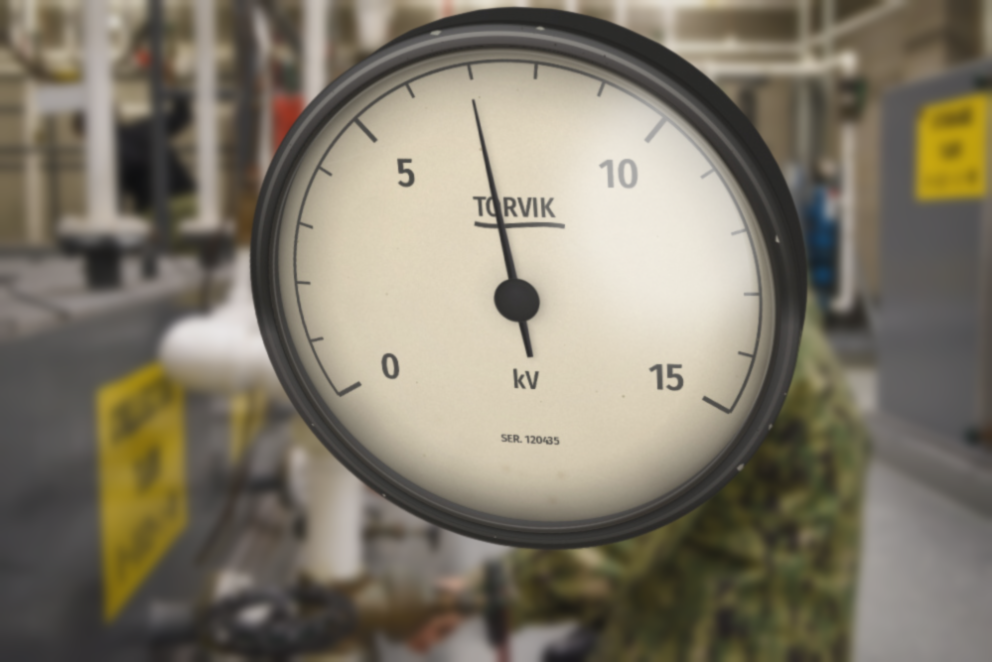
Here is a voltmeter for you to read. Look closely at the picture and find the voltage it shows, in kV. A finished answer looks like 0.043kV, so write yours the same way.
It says 7kV
